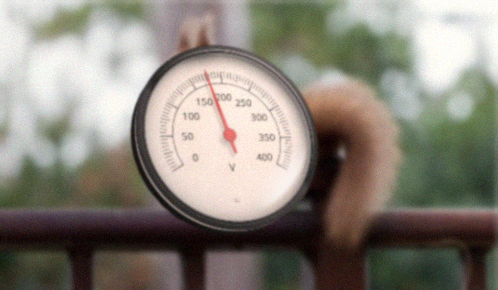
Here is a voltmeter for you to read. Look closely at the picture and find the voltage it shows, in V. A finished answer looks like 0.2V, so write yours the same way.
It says 175V
